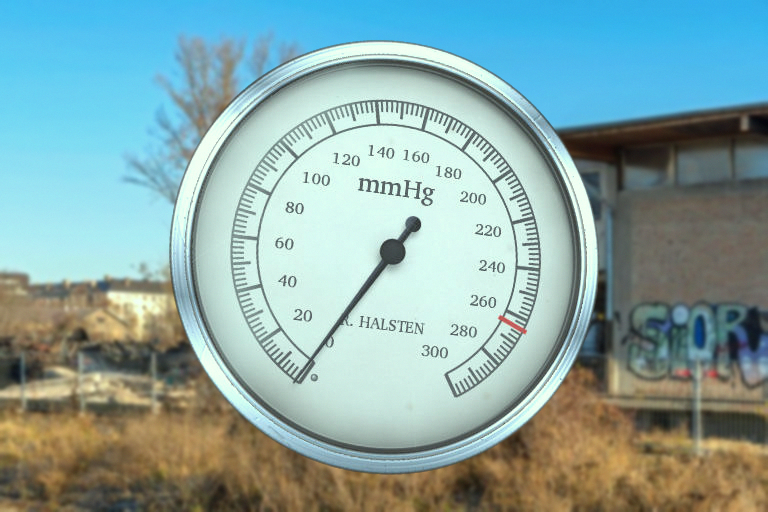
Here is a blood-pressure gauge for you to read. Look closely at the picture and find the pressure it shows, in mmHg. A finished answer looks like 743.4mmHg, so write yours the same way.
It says 2mmHg
